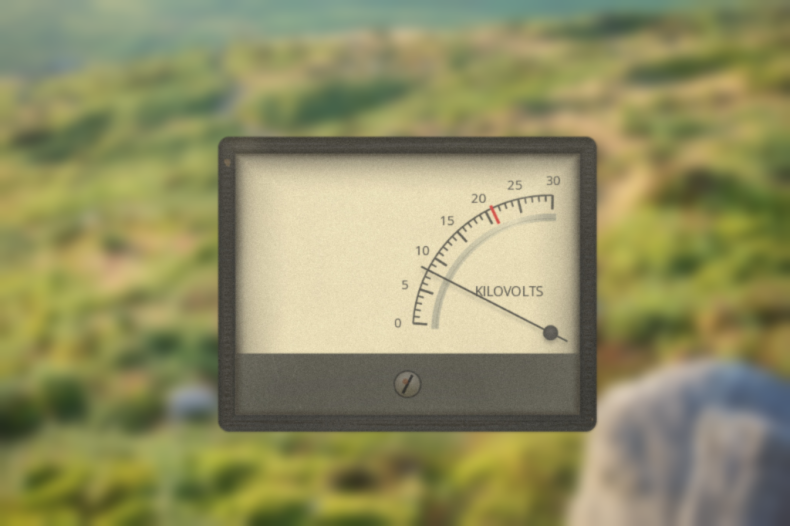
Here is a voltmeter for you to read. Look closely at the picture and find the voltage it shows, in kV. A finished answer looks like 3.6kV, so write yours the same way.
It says 8kV
